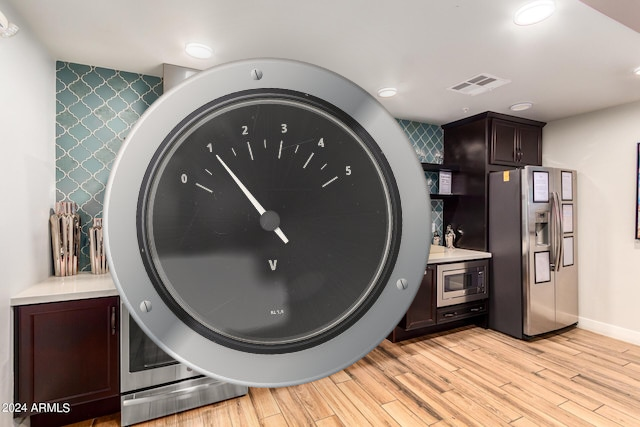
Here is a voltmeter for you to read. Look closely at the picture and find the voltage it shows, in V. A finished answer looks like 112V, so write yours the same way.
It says 1V
